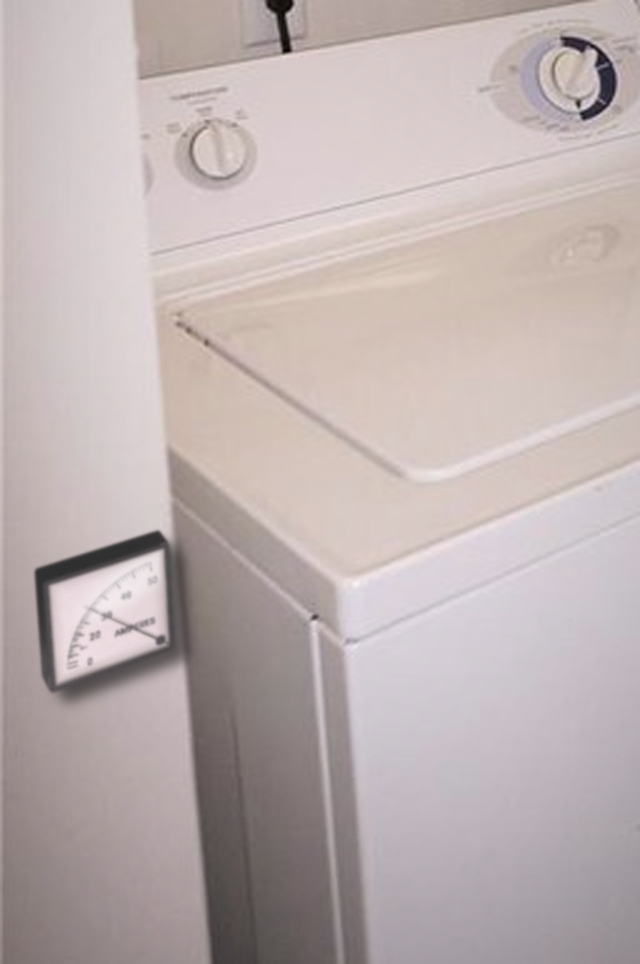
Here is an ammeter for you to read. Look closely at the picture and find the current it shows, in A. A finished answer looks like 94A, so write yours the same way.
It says 30A
